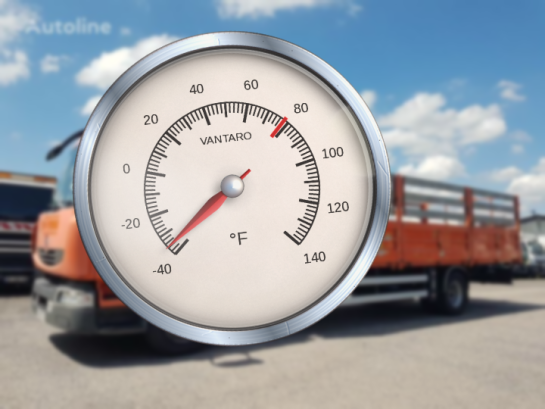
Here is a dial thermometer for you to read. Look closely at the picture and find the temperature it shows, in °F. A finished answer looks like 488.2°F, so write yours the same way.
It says -36°F
